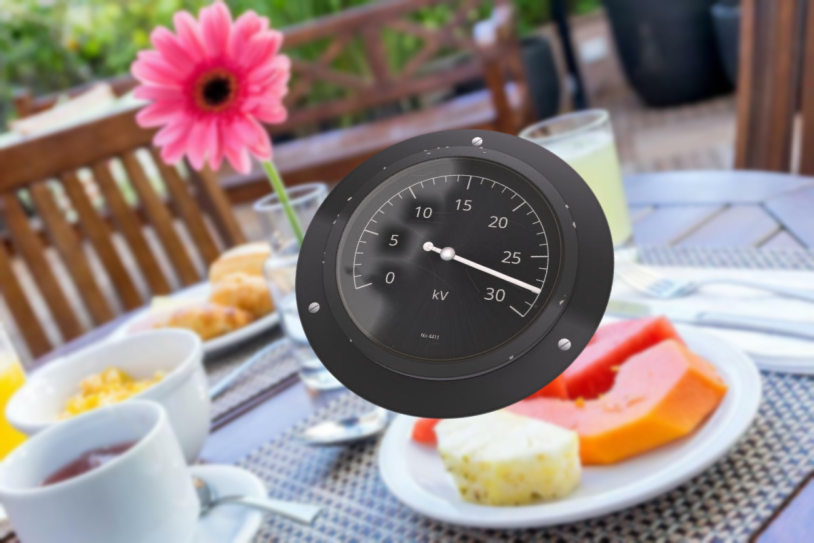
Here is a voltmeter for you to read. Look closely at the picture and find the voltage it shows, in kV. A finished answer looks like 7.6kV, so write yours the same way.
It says 28kV
